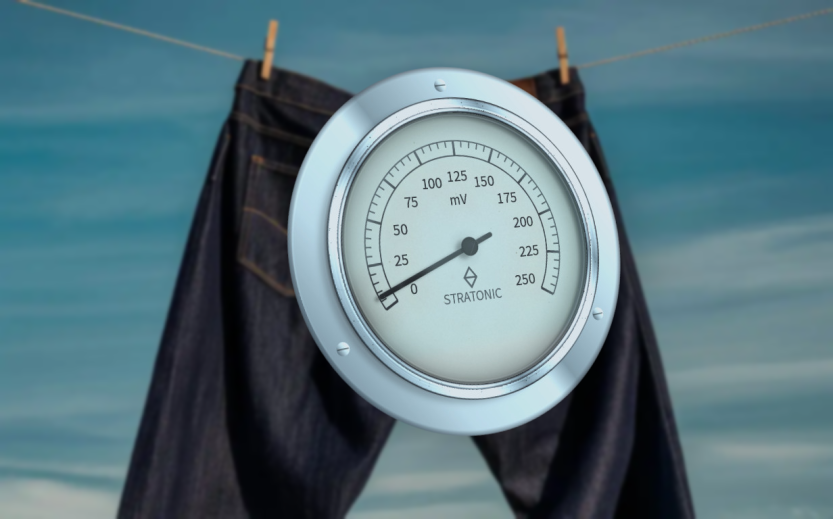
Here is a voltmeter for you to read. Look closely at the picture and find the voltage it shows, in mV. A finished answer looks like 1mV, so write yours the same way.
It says 7.5mV
